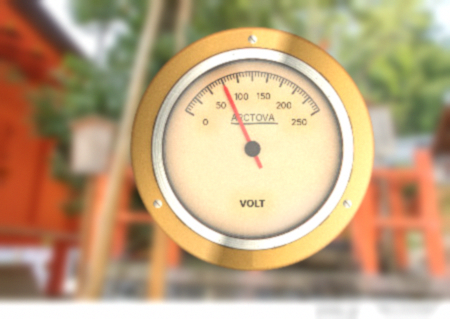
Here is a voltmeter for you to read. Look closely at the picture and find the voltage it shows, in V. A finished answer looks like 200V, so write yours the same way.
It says 75V
